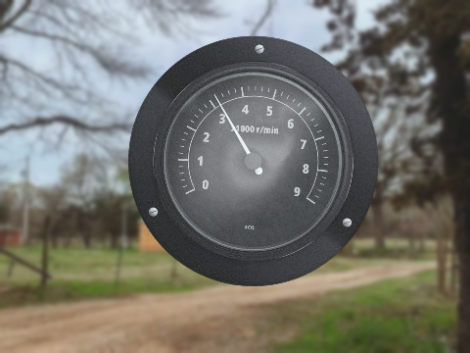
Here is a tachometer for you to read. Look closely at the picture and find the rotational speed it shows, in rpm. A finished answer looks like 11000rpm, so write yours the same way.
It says 3200rpm
